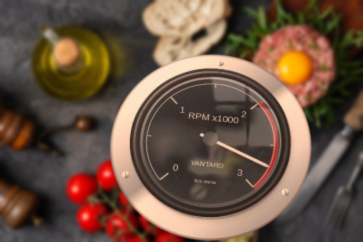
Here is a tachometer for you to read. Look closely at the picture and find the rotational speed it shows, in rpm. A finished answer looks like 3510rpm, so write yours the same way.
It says 2750rpm
